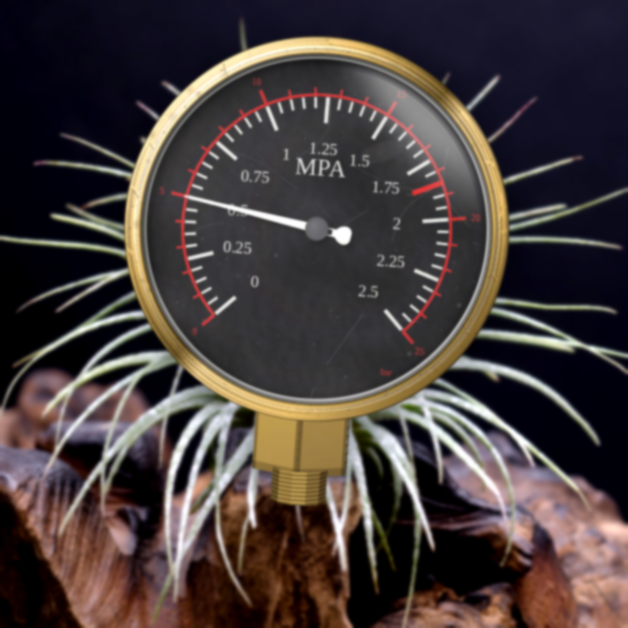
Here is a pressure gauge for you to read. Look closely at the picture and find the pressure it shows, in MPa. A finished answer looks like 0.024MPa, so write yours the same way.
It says 0.5MPa
